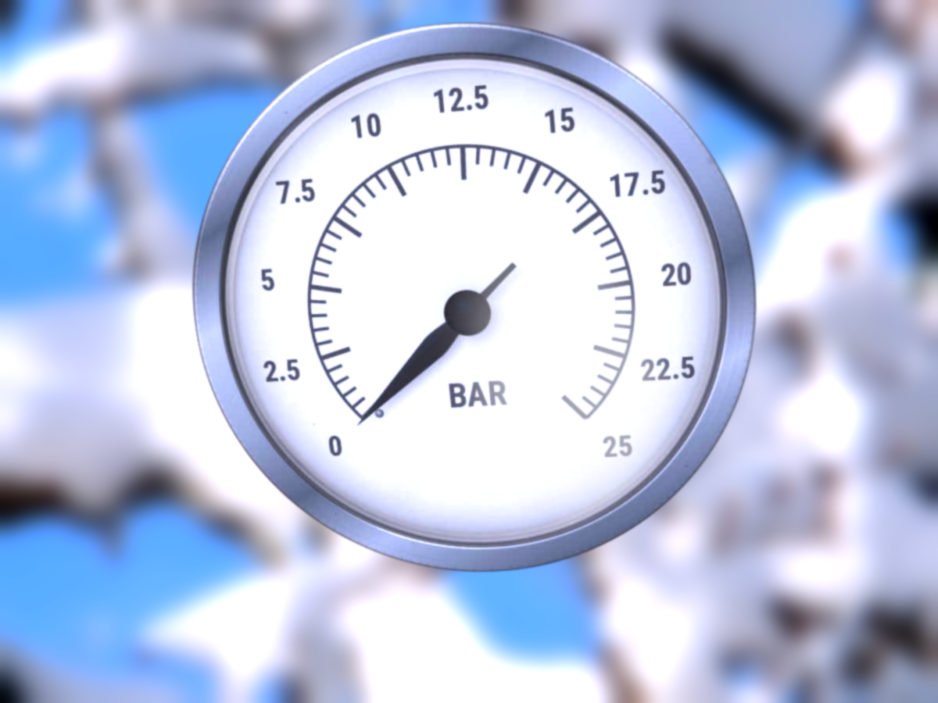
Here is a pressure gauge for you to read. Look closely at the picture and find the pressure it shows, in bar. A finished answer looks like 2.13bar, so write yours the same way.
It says 0bar
